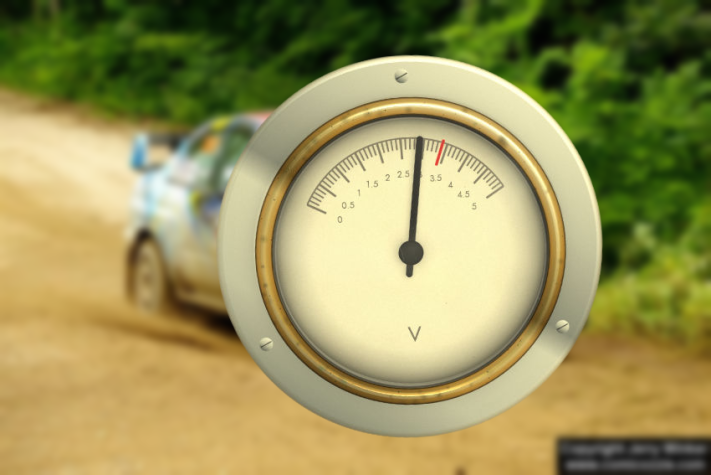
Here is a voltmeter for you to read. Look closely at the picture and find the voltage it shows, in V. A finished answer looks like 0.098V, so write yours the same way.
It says 2.9V
